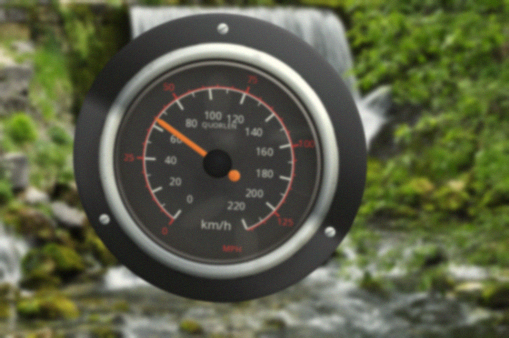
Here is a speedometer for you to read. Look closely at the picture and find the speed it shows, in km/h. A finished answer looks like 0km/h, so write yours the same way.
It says 65km/h
